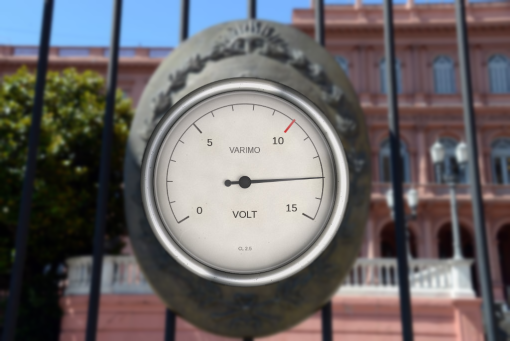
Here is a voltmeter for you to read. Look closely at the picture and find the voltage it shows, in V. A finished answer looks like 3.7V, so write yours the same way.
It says 13V
